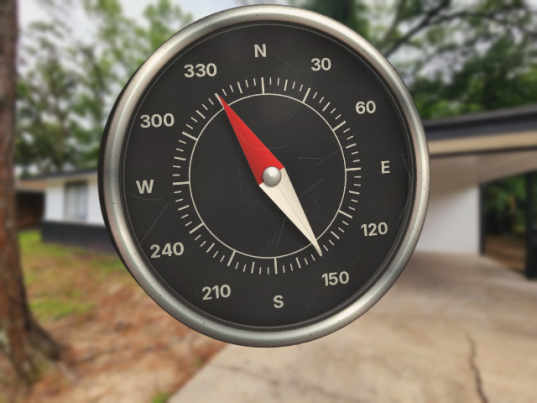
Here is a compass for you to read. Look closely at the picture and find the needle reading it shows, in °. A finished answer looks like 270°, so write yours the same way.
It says 330°
